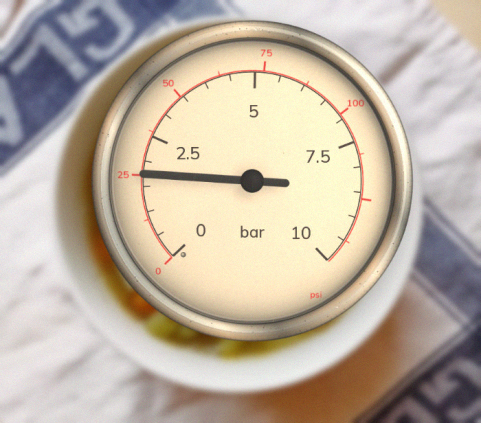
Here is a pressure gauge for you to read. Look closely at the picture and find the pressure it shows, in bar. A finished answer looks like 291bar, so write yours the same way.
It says 1.75bar
